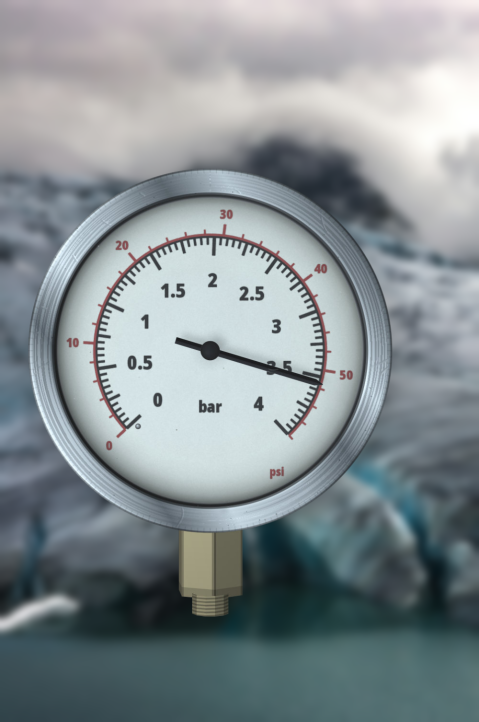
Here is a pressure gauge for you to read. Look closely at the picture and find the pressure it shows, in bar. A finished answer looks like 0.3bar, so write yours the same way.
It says 3.55bar
